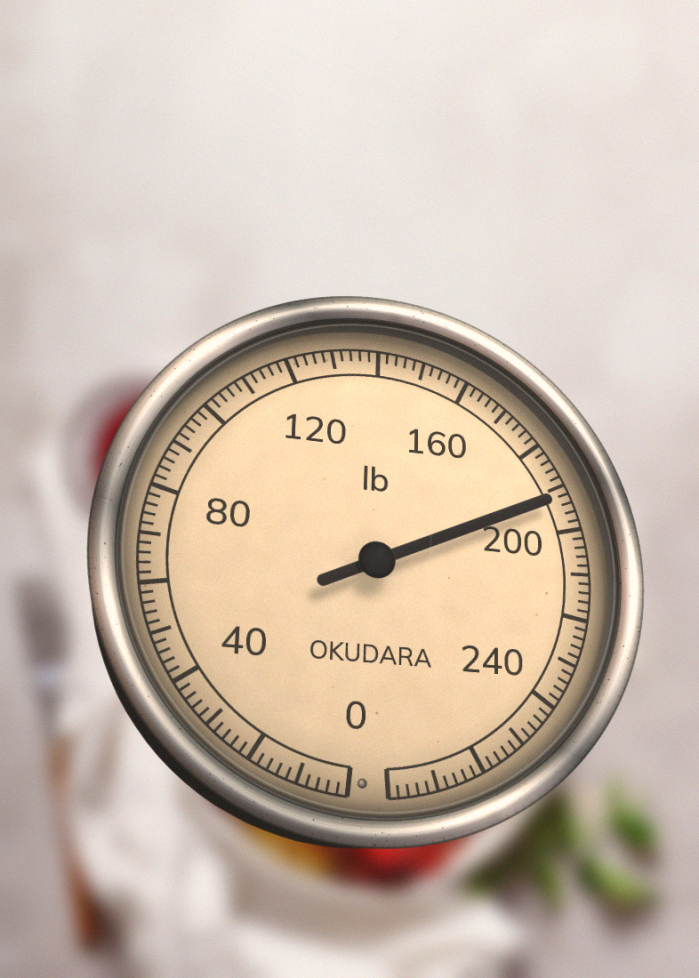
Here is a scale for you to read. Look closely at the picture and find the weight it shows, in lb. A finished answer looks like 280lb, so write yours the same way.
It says 192lb
